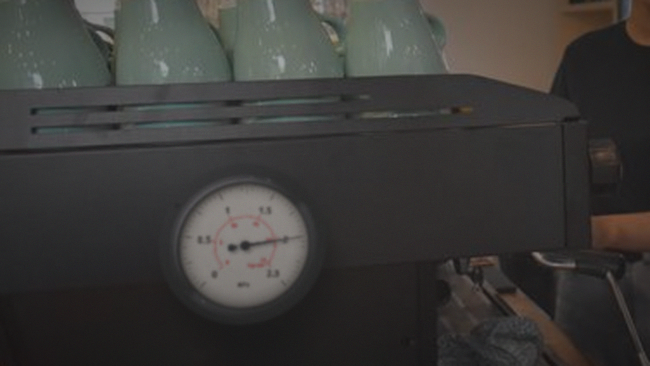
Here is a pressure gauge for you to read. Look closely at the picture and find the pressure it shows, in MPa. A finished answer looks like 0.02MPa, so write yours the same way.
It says 2MPa
